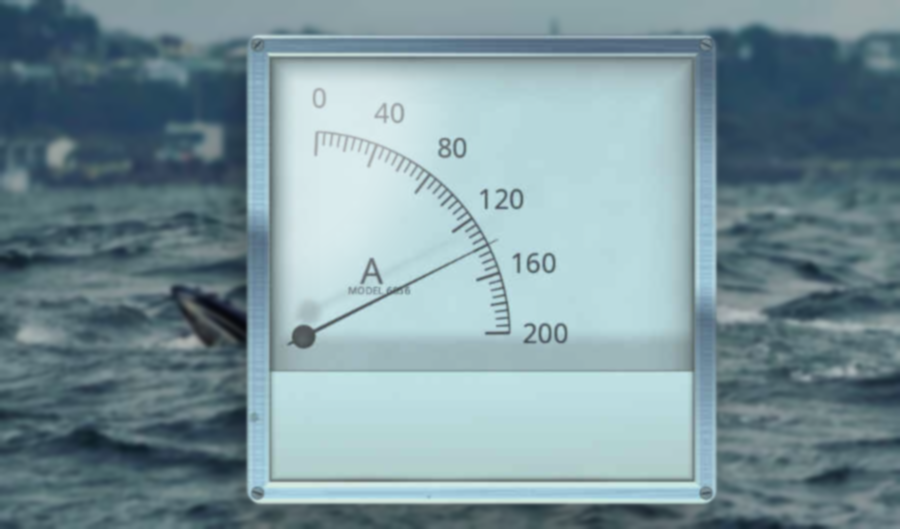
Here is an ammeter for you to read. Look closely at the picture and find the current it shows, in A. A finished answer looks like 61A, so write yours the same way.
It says 140A
